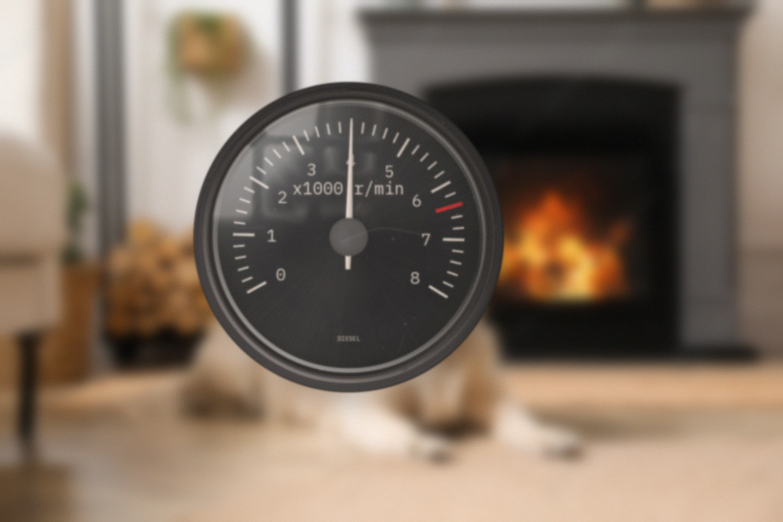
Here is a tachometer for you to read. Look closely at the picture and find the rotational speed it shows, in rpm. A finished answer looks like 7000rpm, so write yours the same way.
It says 4000rpm
